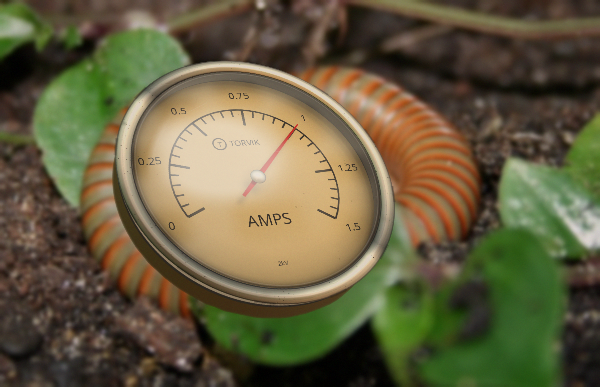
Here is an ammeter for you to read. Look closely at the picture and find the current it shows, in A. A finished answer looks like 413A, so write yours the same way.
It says 1A
